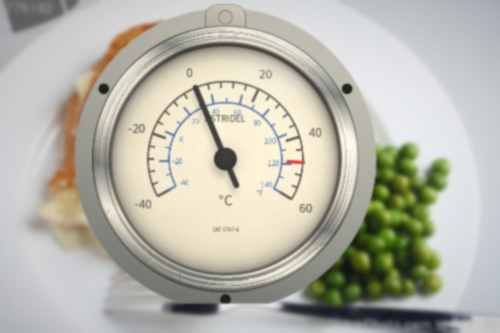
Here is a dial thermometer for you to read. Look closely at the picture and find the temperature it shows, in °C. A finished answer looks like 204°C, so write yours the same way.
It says 0°C
